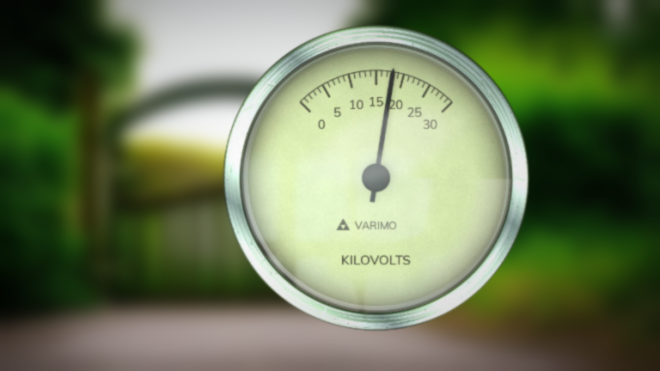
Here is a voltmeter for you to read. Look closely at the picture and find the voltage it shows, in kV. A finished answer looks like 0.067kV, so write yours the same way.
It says 18kV
